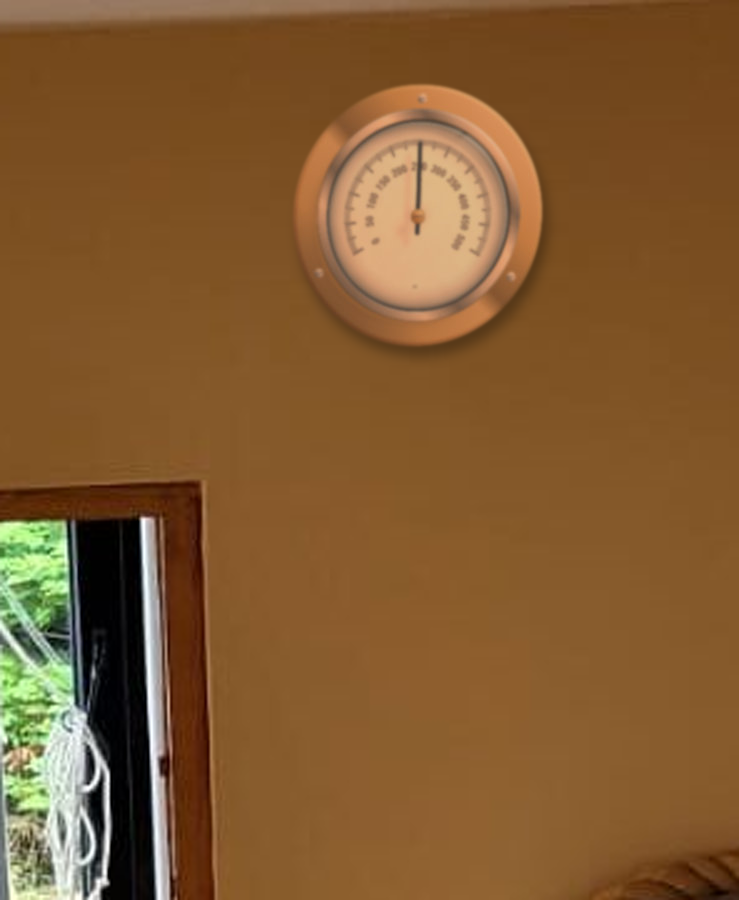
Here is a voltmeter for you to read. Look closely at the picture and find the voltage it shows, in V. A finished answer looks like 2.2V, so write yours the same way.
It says 250V
